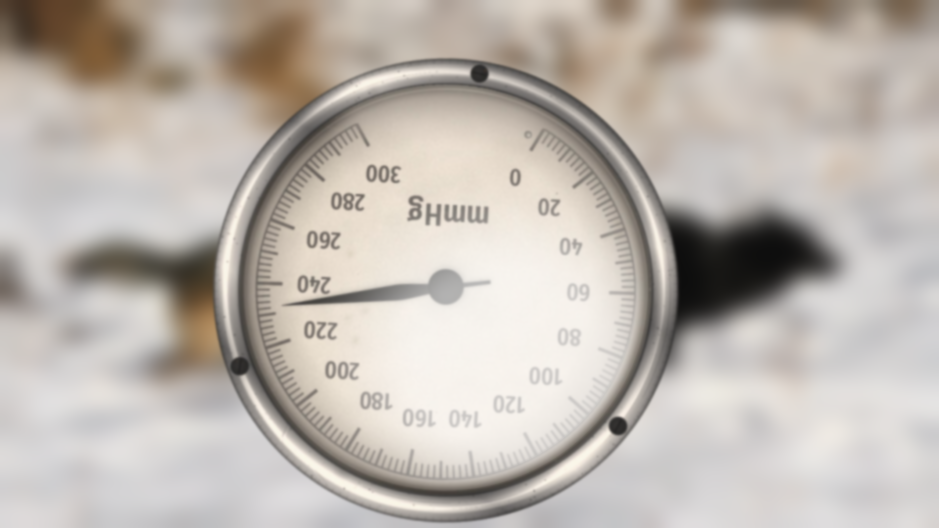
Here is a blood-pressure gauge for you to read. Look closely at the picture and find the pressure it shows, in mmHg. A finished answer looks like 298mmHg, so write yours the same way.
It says 232mmHg
